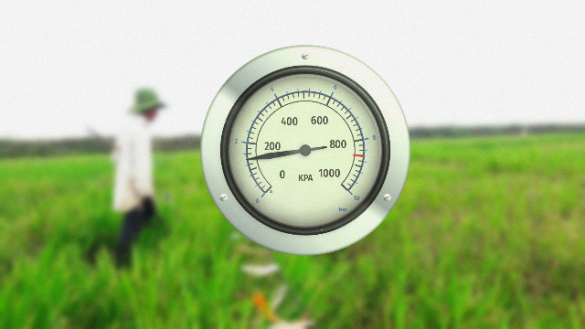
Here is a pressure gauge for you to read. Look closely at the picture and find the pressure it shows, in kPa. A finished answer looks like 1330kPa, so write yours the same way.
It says 140kPa
